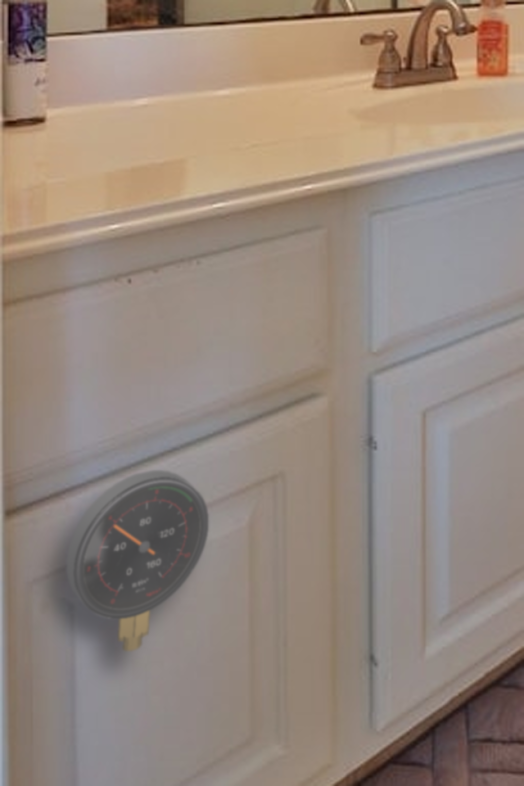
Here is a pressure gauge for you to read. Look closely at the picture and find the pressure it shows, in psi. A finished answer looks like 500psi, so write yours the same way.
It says 55psi
